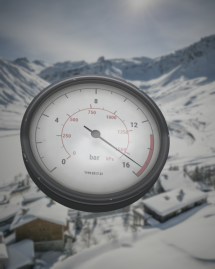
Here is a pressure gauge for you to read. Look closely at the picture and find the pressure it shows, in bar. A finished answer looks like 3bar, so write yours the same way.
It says 15.5bar
